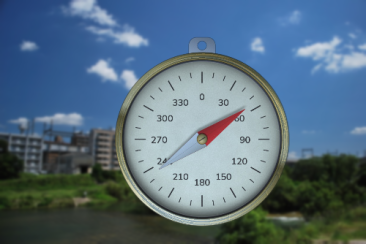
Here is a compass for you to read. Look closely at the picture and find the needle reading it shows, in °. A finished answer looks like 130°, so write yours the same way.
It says 55°
